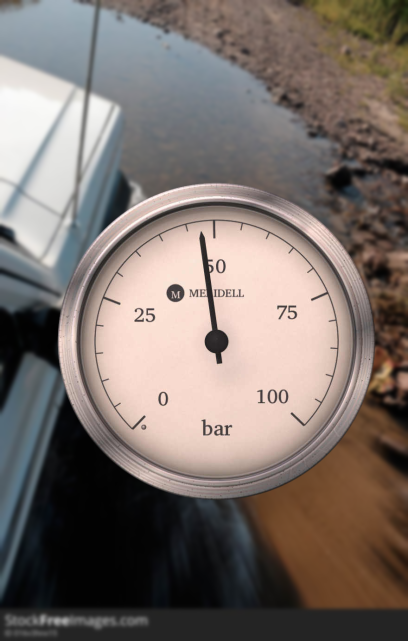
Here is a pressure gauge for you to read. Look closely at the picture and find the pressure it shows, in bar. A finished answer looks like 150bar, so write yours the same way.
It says 47.5bar
